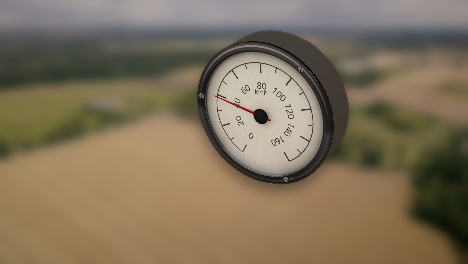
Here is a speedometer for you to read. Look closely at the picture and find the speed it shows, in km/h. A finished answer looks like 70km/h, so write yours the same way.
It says 40km/h
